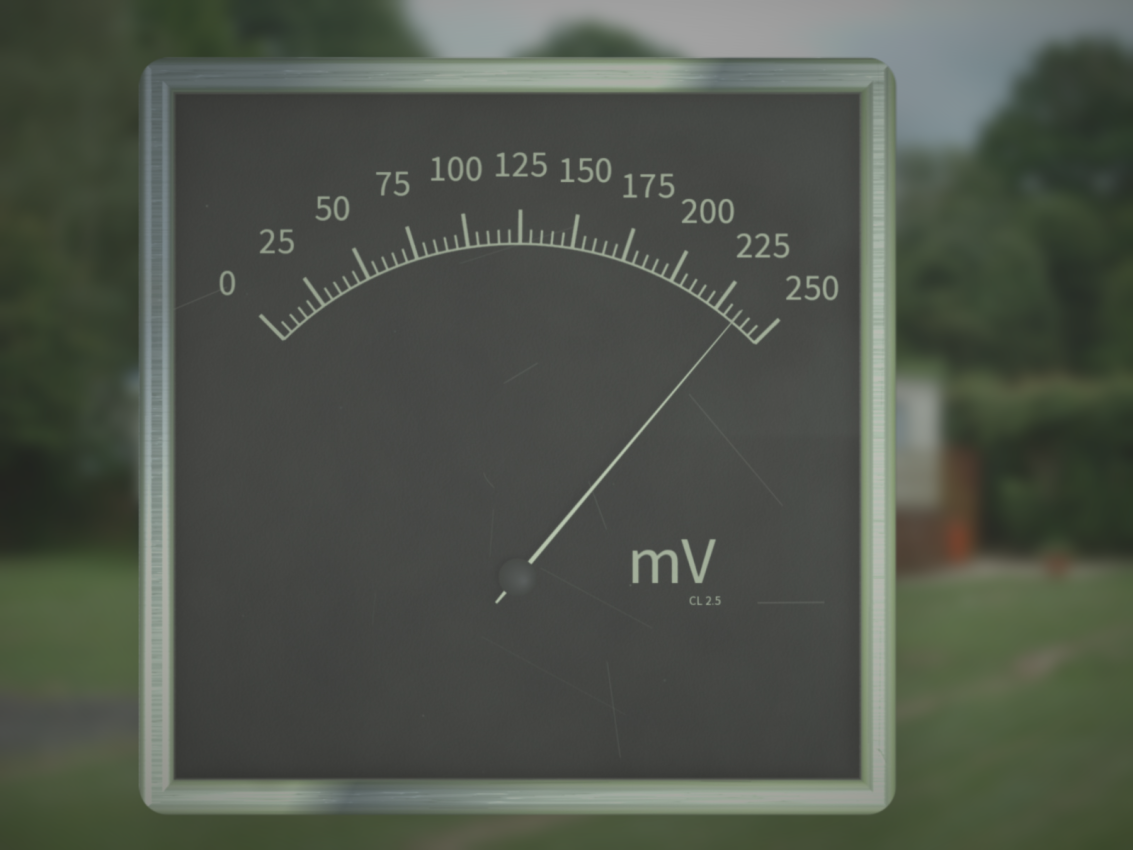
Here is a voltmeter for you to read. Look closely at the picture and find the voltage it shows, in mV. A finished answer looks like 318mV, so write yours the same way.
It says 235mV
